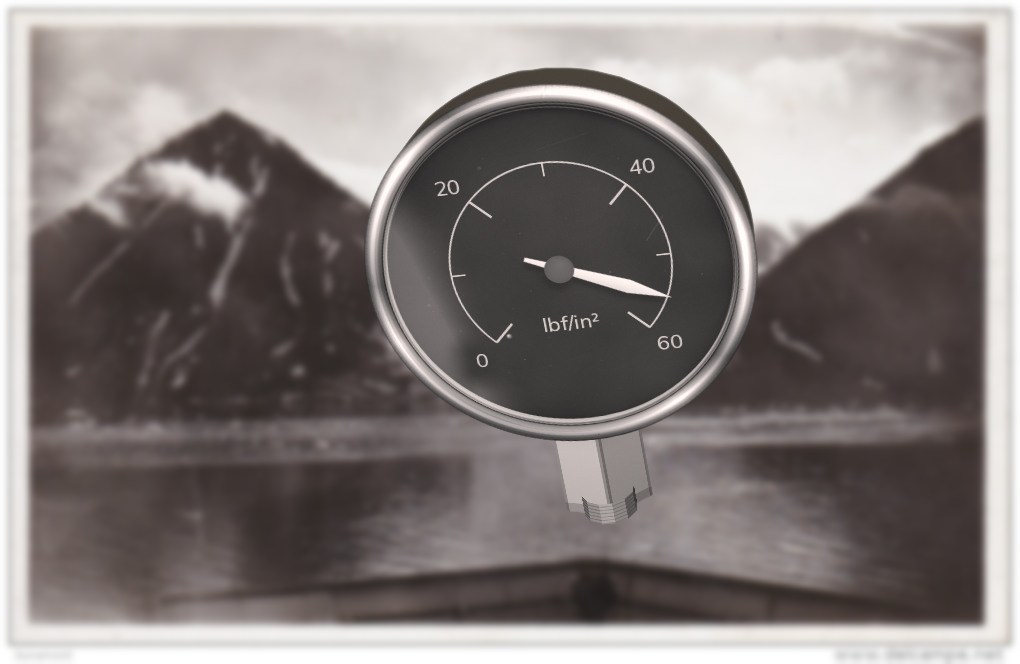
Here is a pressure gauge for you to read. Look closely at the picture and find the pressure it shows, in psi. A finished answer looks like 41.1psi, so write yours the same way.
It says 55psi
